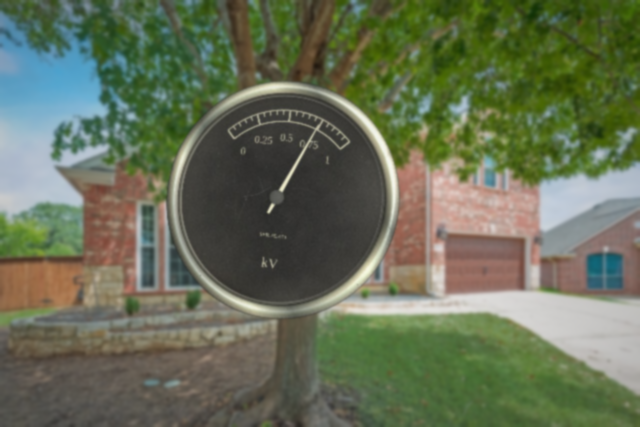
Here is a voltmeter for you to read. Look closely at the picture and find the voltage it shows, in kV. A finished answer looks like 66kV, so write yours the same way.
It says 0.75kV
